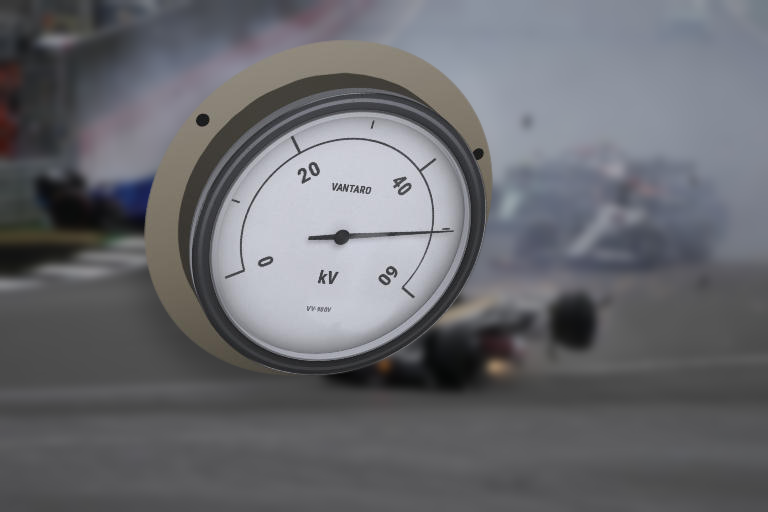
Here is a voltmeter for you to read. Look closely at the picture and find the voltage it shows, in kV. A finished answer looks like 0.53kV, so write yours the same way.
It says 50kV
